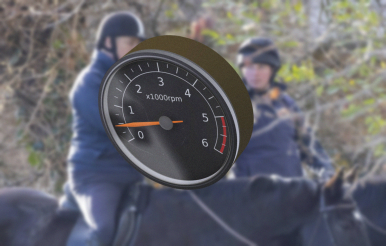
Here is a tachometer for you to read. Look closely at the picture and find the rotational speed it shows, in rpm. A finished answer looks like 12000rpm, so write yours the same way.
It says 500rpm
